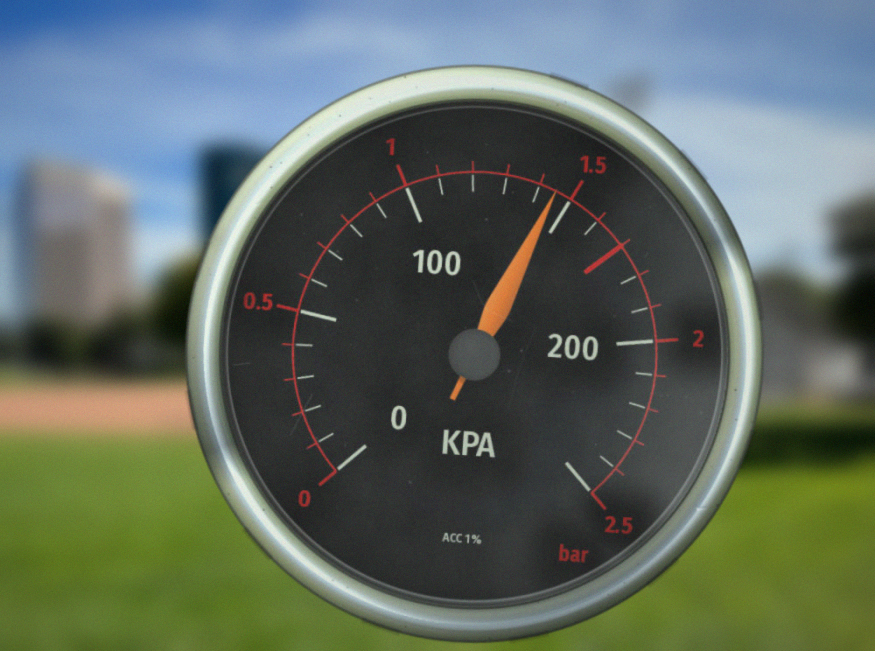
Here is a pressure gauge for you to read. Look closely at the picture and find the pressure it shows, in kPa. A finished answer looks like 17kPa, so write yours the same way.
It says 145kPa
